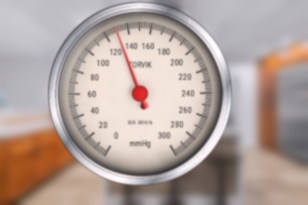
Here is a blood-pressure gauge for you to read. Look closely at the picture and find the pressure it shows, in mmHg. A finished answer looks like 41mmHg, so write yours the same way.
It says 130mmHg
